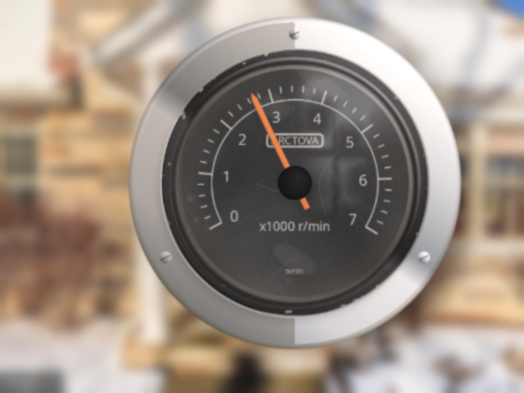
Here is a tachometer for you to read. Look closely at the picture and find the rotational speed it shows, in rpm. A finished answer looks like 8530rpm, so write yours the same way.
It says 2700rpm
